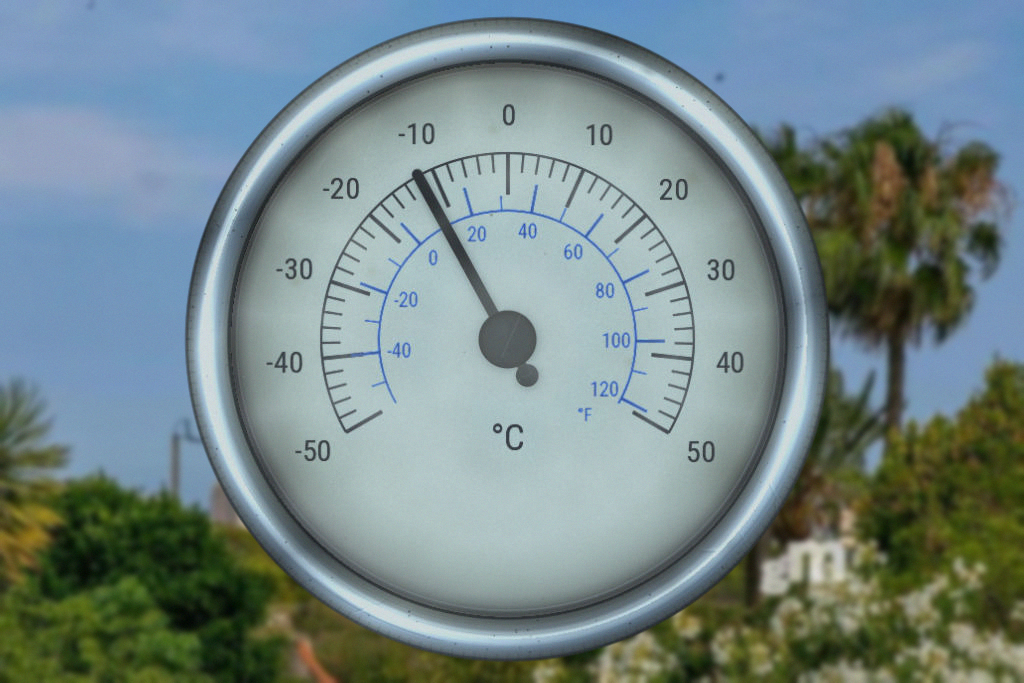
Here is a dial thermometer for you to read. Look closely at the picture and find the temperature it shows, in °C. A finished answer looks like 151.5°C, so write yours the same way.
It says -12°C
